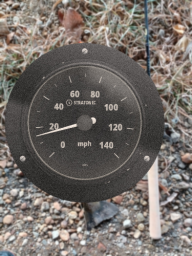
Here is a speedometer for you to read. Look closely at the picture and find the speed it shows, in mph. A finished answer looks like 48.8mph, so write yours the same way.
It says 15mph
